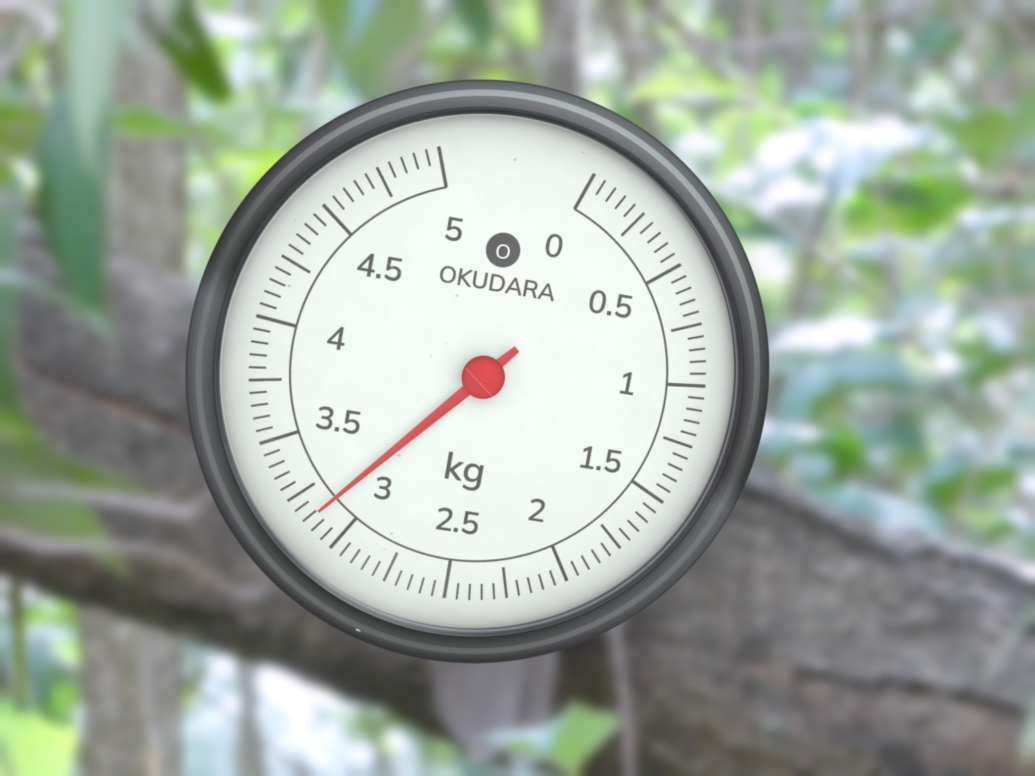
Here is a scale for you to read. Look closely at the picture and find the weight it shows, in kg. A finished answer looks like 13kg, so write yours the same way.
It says 3.15kg
